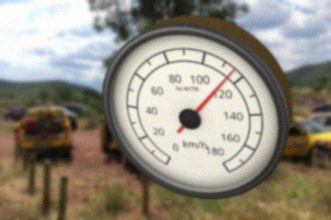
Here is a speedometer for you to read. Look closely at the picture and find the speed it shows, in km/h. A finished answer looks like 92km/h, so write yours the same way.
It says 115km/h
